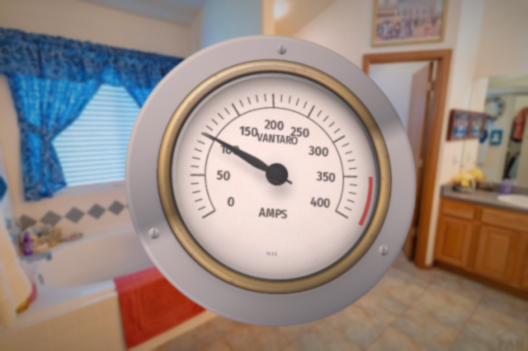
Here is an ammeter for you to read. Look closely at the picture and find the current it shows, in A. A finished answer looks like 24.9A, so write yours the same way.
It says 100A
